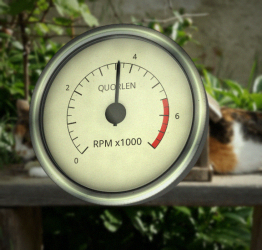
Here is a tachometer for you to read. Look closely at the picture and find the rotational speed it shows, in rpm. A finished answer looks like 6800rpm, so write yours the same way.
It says 3625rpm
